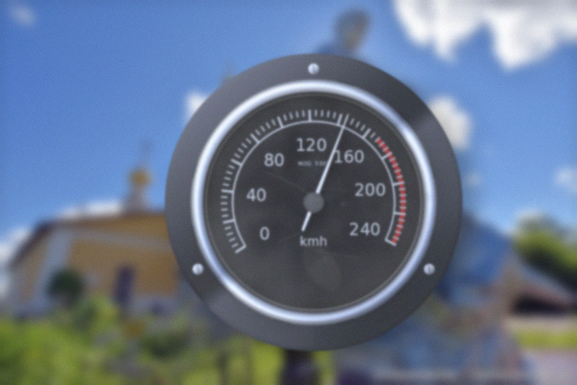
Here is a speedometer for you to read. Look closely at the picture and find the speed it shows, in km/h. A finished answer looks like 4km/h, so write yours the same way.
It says 144km/h
